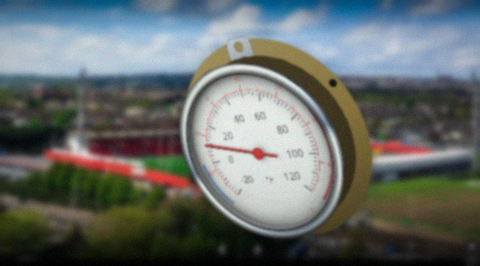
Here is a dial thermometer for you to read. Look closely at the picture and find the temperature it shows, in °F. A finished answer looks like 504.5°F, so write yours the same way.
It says 10°F
